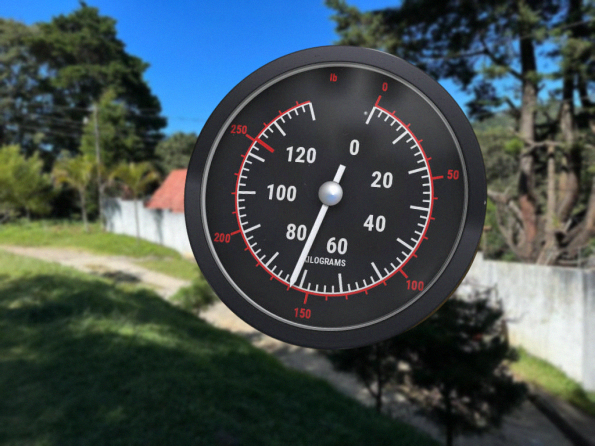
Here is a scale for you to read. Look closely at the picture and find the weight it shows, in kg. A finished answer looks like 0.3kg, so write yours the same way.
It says 72kg
